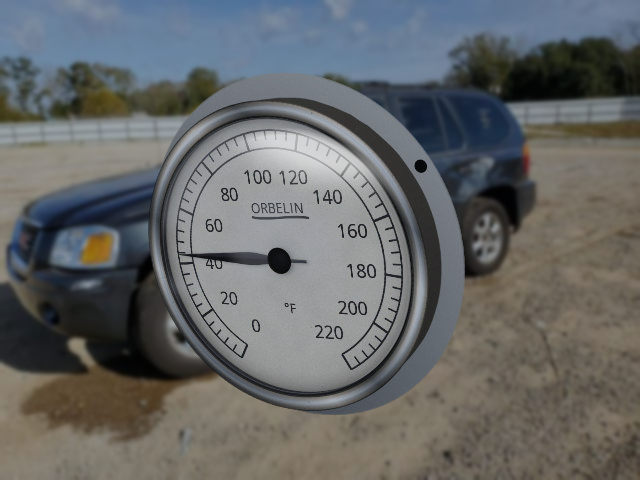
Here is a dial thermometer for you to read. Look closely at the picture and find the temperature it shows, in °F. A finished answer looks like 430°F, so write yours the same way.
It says 44°F
